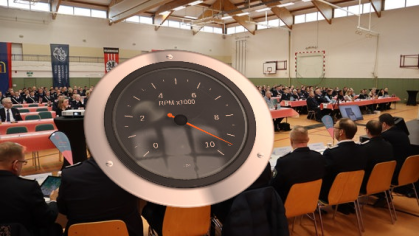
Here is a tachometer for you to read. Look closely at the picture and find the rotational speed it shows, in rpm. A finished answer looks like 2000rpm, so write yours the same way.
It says 9500rpm
